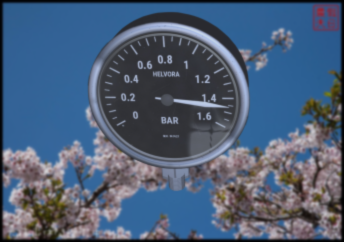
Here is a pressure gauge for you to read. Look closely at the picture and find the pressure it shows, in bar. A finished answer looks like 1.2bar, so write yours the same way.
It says 1.45bar
